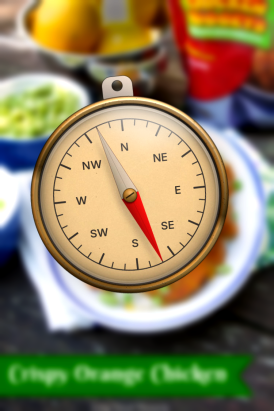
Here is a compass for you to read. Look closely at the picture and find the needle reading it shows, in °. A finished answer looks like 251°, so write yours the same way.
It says 160°
